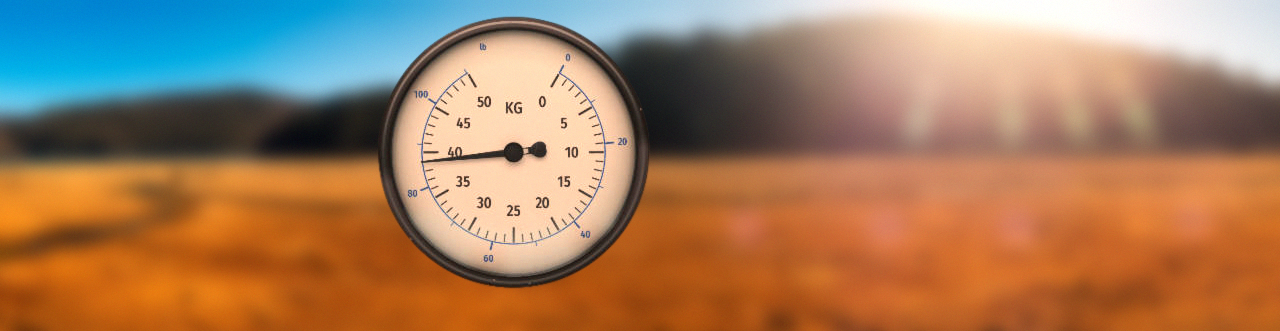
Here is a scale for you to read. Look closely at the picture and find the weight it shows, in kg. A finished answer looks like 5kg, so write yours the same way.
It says 39kg
